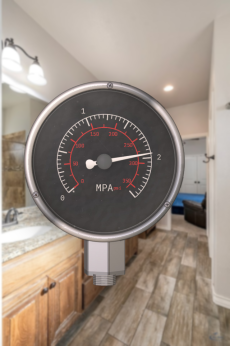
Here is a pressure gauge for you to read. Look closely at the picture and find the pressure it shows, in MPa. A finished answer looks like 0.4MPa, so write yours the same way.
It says 1.95MPa
